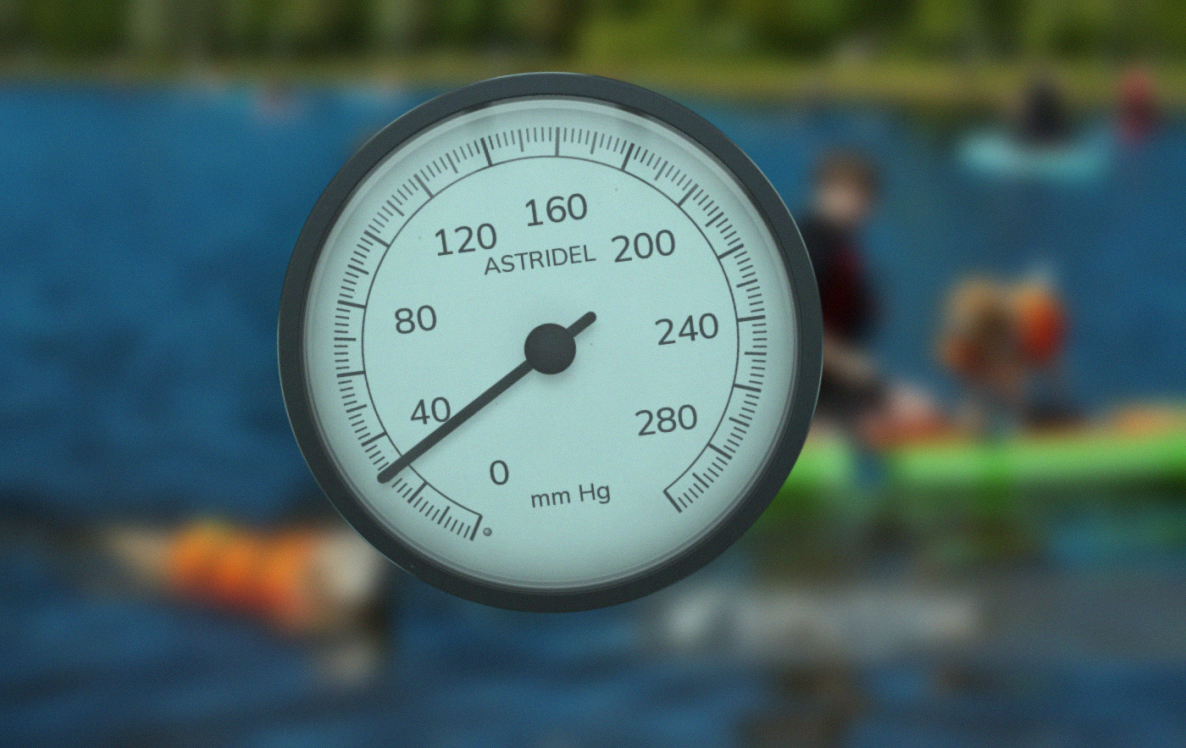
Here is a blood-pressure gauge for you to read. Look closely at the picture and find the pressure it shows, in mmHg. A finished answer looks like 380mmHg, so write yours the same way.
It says 30mmHg
